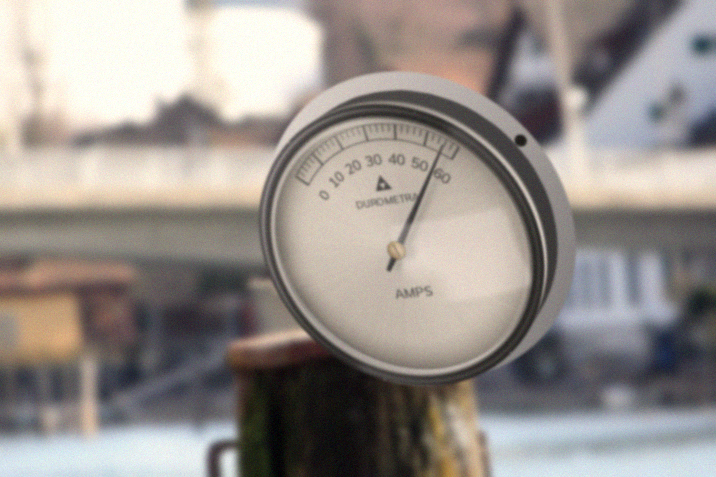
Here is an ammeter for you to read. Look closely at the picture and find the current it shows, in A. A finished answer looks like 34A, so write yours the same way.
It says 56A
